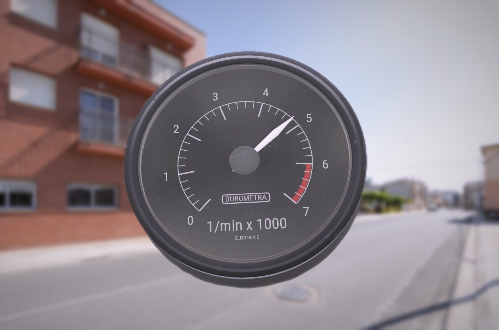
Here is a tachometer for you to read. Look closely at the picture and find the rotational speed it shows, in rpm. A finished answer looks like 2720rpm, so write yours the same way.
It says 4800rpm
